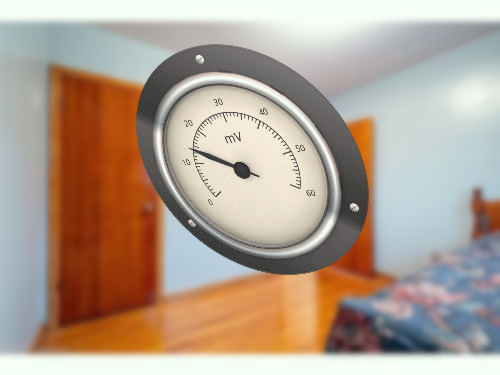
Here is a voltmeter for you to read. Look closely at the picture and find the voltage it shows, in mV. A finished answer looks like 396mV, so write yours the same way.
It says 15mV
